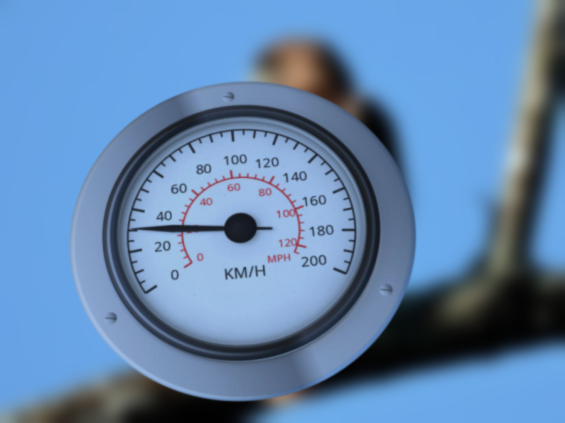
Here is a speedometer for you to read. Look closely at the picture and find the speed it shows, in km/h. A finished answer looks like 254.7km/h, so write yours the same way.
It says 30km/h
